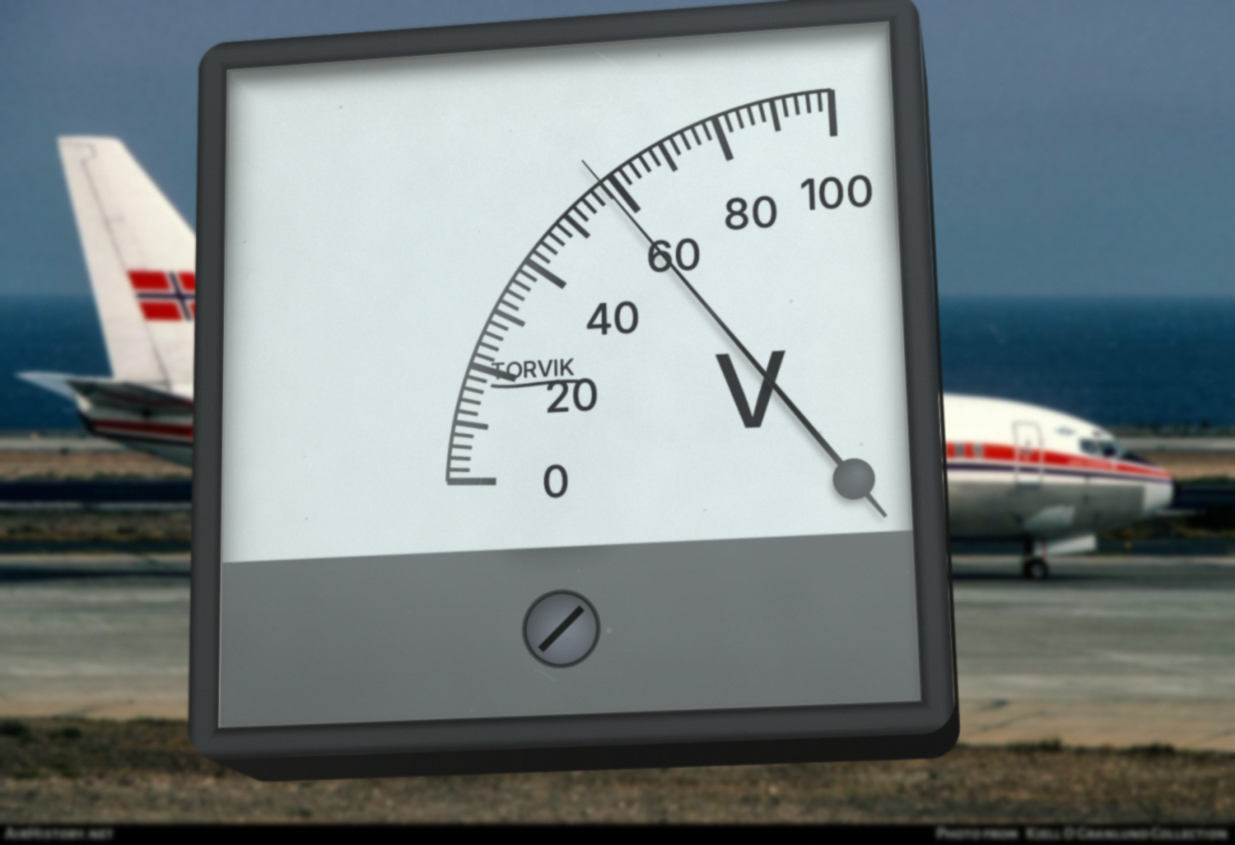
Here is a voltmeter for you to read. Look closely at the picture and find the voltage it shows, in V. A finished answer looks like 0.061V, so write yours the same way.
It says 58V
